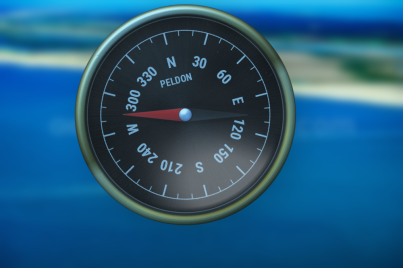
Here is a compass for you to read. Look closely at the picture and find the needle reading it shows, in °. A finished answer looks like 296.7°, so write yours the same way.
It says 285°
